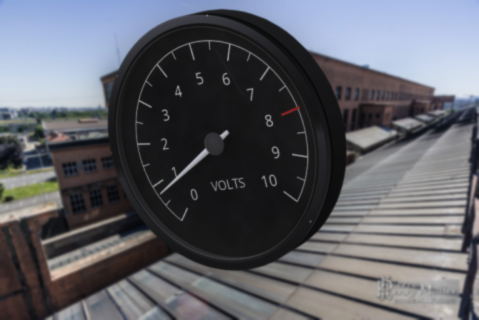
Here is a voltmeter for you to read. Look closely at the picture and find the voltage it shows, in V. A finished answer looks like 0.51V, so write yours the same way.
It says 0.75V
